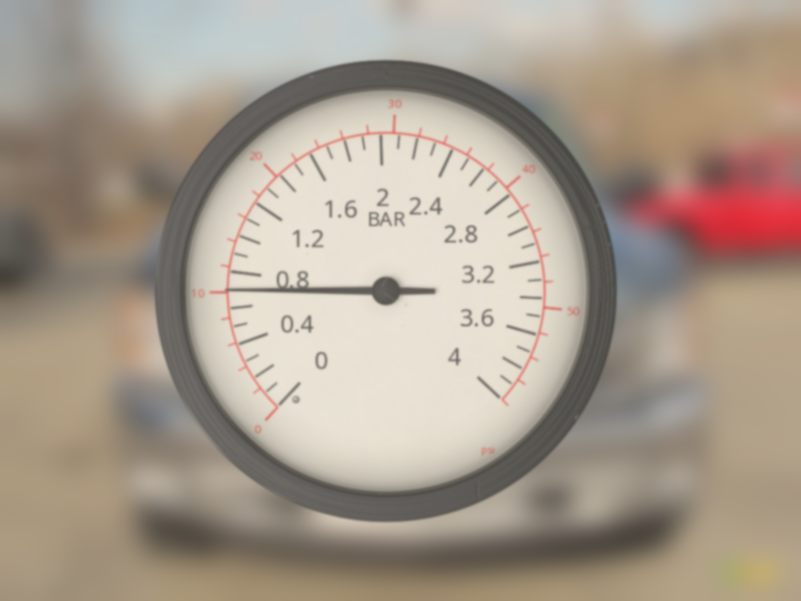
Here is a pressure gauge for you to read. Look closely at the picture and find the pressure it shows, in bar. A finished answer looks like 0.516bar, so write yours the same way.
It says 0.7bar
